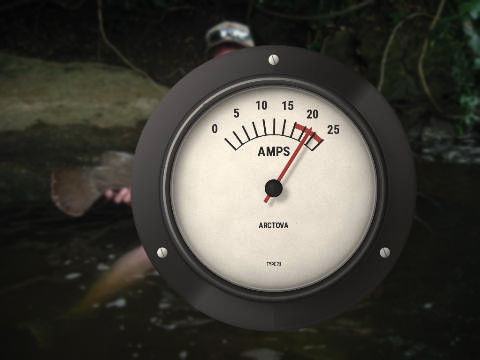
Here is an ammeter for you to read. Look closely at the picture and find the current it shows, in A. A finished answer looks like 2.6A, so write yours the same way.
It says 21.25A
